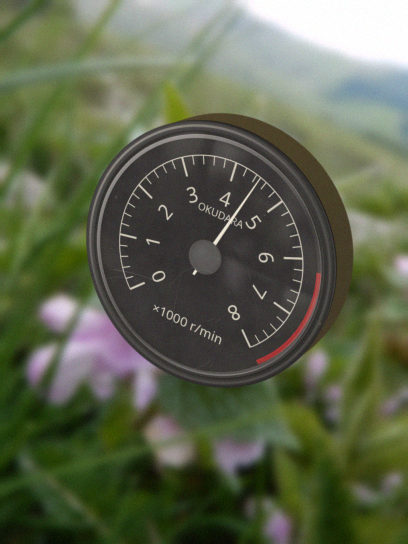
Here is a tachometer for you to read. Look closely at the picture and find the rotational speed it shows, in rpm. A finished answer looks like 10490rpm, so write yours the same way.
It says 4500rpm
